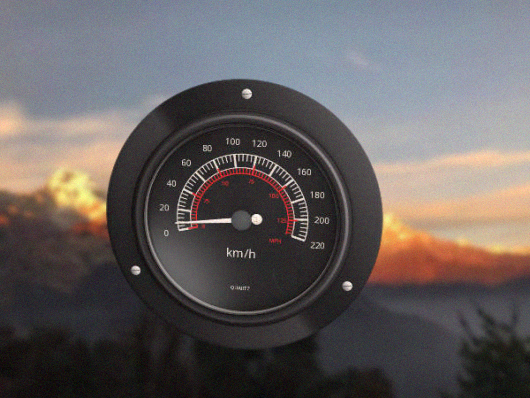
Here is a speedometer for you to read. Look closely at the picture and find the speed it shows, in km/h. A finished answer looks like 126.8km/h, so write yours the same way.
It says 8km/h
